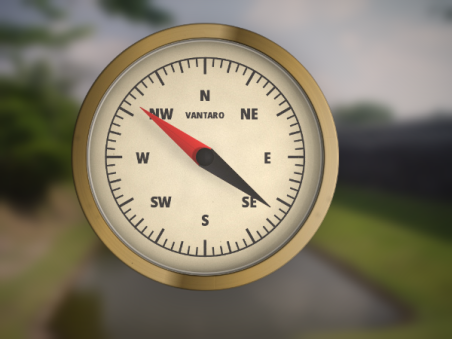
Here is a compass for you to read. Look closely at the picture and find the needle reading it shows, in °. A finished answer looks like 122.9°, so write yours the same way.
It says 307.5°
